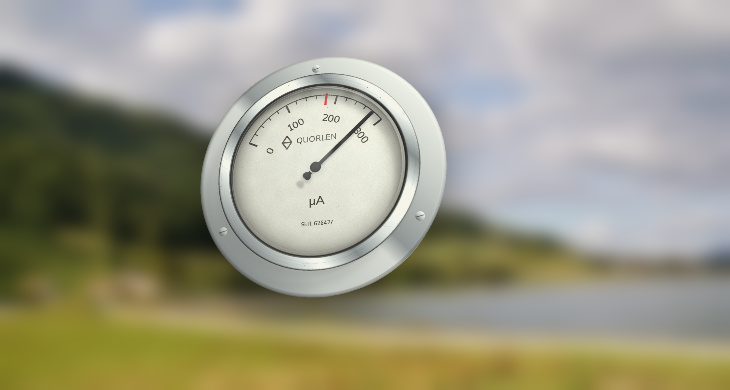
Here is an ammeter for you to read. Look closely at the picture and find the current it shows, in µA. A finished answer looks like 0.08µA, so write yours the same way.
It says 280µA
